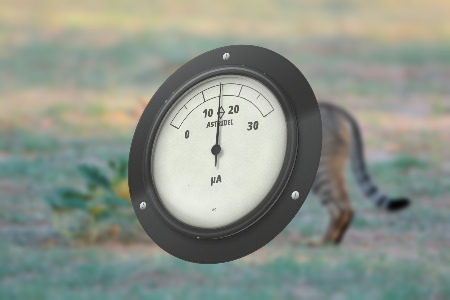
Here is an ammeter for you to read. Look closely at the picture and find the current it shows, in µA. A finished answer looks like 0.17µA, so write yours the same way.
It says 15µA
